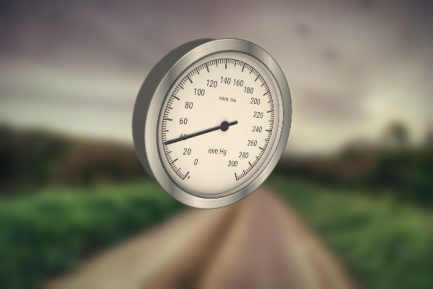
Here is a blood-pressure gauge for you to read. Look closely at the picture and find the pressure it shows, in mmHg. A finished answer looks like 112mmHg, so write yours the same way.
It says 40mmHg
